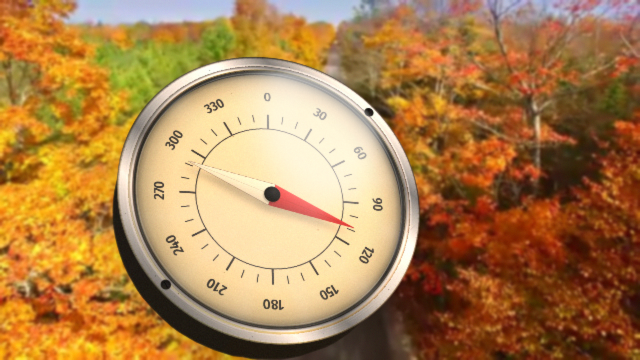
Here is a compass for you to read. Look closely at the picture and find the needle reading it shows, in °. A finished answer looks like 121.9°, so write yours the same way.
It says 110°
